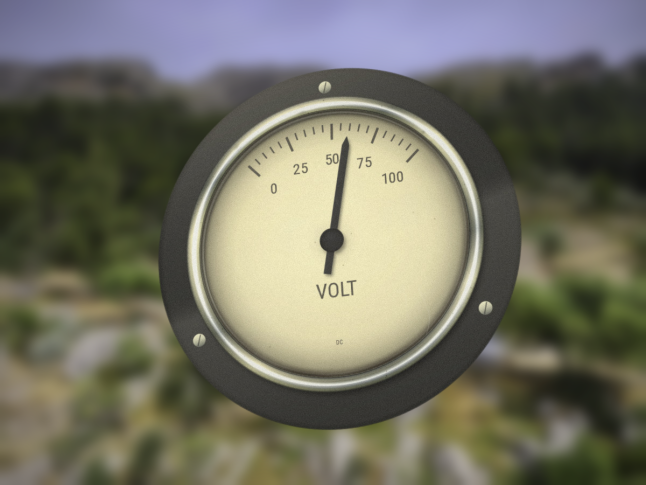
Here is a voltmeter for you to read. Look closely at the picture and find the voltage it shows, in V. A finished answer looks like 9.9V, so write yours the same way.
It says 60V
